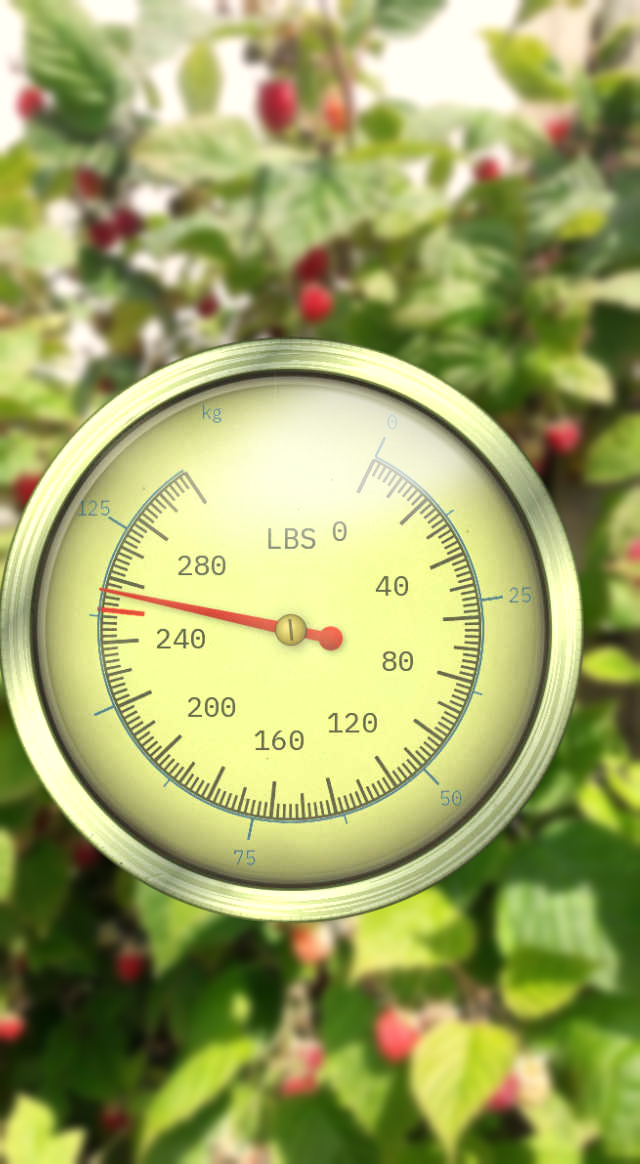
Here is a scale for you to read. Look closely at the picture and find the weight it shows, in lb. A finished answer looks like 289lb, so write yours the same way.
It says 256lb
